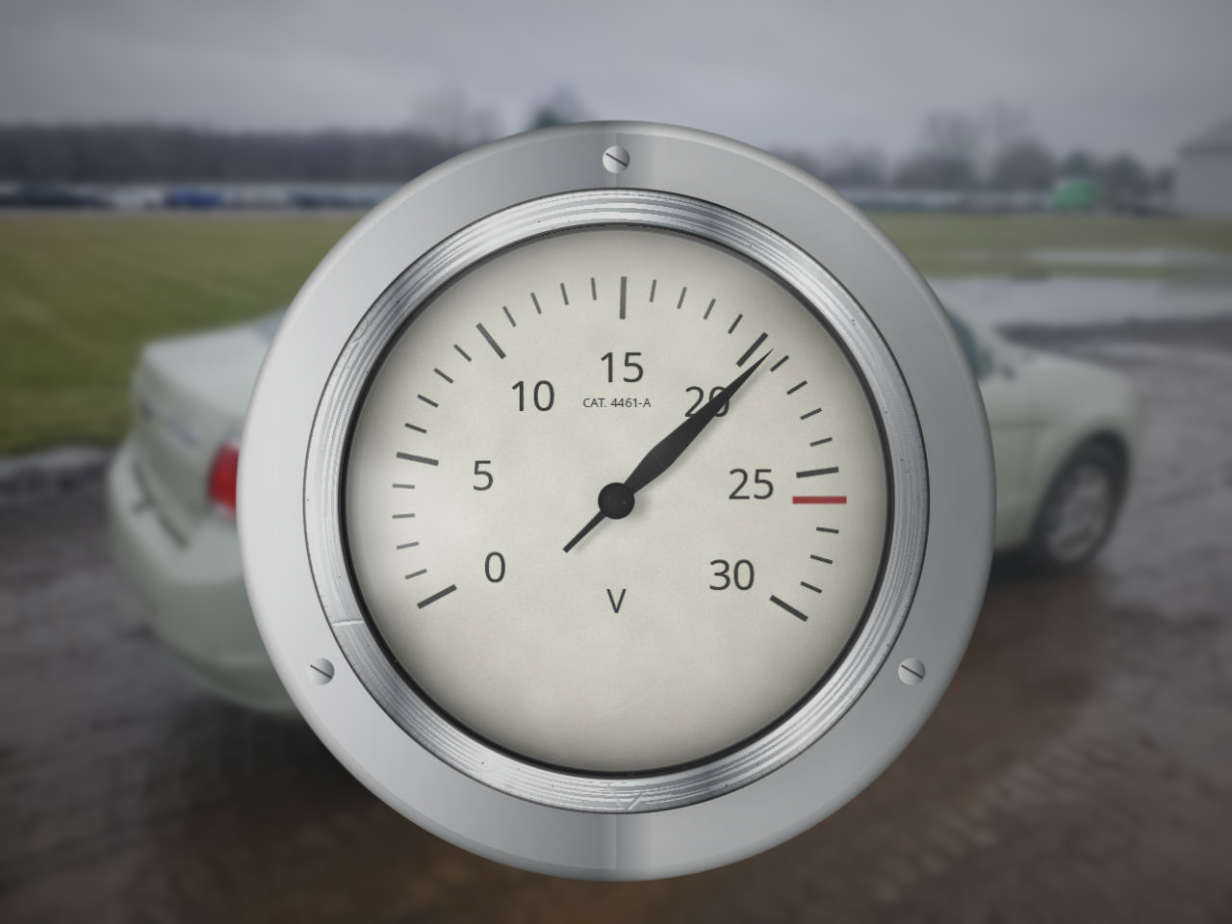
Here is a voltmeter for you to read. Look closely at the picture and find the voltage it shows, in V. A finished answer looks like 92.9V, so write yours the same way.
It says 20.5V
